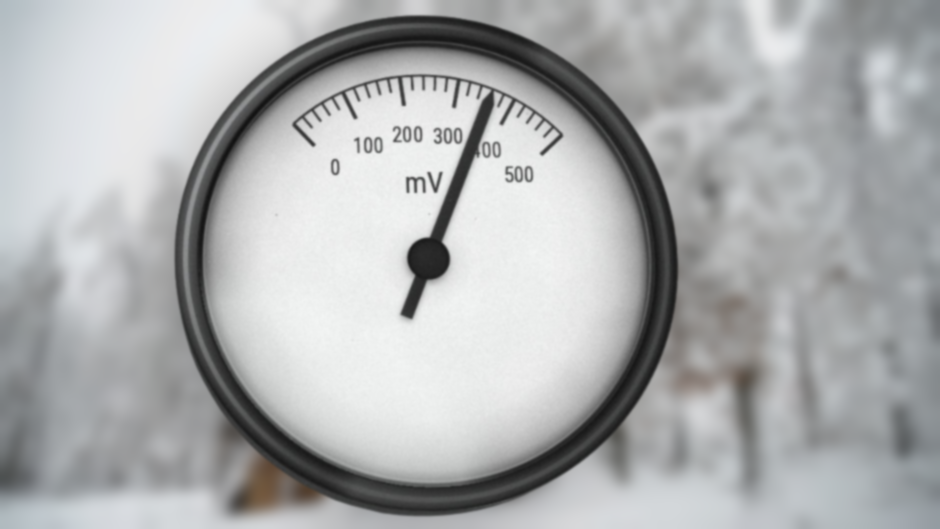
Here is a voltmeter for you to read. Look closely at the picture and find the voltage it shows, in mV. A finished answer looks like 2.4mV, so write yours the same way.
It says 360mV
